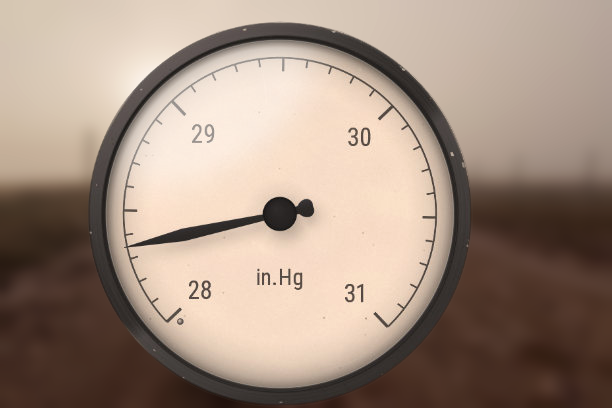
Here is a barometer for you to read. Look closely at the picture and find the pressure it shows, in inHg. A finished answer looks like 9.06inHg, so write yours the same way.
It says 28.35inHg
